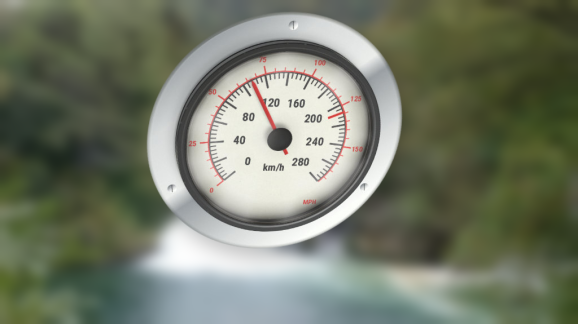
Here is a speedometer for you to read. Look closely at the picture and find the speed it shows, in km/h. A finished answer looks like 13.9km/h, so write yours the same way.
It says 108km/h
